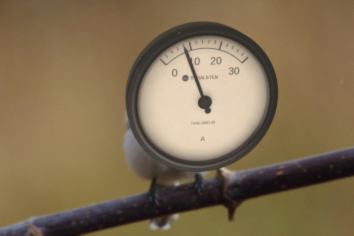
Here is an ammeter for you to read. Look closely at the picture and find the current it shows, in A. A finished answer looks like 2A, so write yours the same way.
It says 8A
